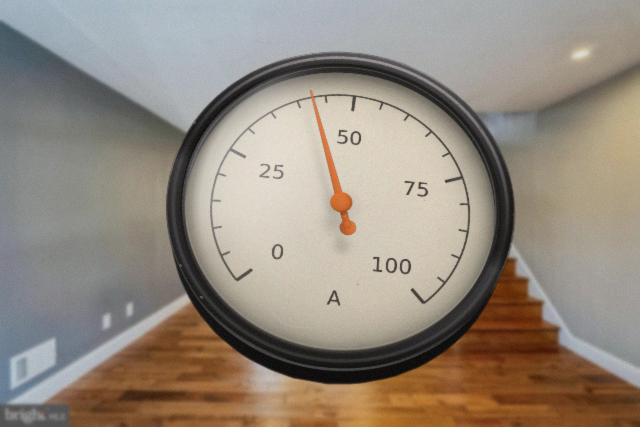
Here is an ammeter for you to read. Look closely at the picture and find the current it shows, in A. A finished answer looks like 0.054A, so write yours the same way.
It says 42.5A
